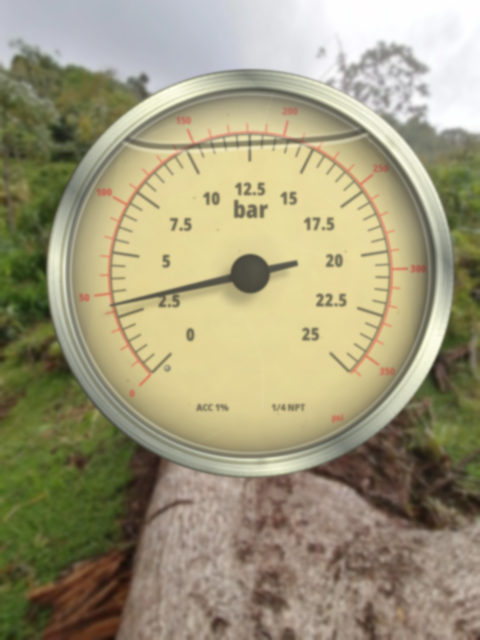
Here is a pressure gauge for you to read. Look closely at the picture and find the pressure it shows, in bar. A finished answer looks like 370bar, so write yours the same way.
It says 3bar
